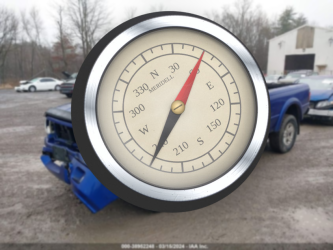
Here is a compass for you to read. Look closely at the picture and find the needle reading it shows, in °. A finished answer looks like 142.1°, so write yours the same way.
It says 60°
